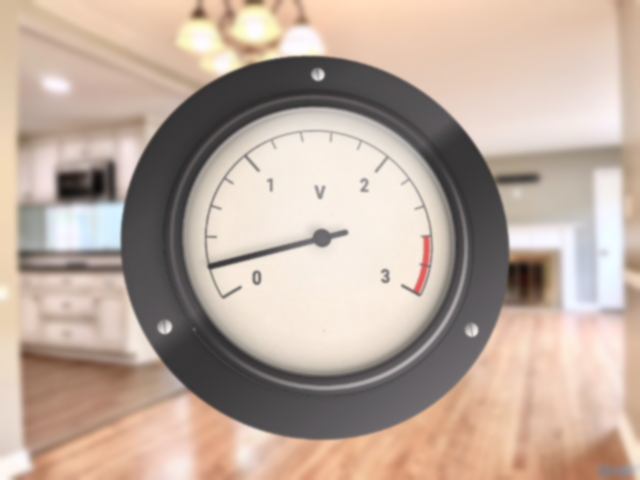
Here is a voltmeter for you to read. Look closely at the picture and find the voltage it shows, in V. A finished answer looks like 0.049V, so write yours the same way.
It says 0.2V
